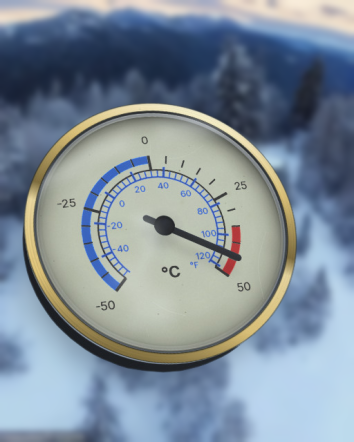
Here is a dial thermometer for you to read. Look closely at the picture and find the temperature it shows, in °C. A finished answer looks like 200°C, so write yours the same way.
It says 45°C
